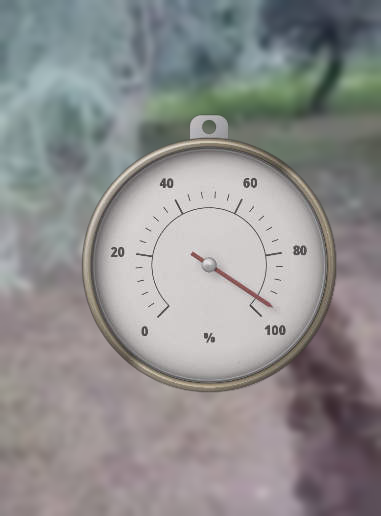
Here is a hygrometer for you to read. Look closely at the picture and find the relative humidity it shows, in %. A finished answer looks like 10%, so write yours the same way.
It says 96%
